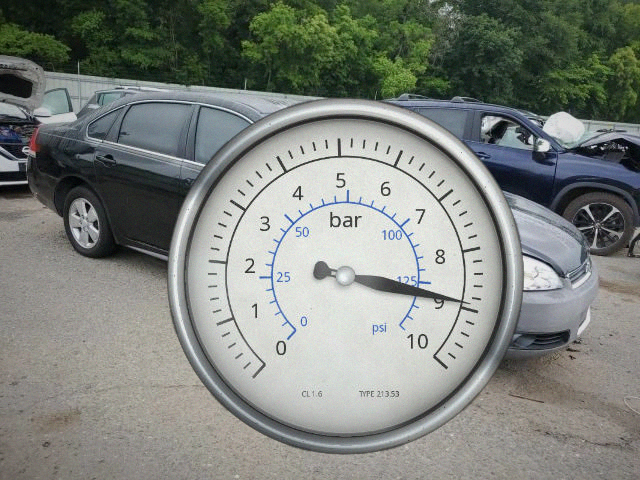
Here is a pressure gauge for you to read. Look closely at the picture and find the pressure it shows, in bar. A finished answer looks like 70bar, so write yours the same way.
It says 8.9bar
